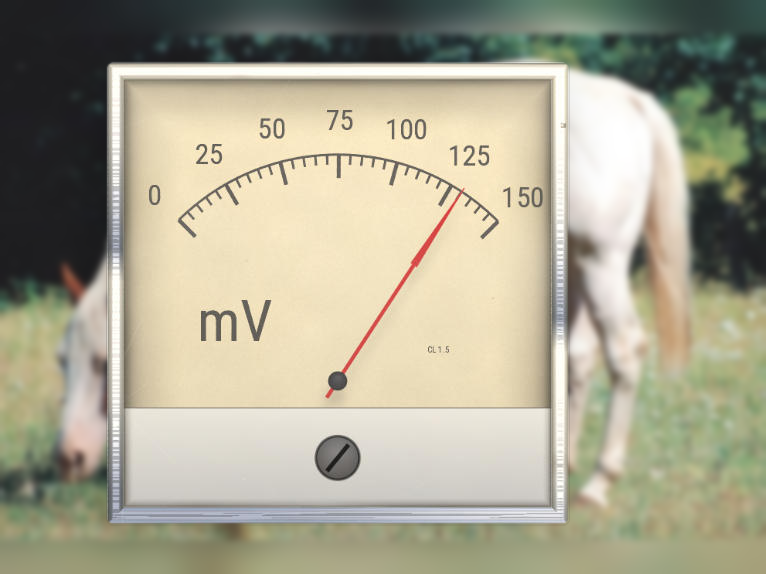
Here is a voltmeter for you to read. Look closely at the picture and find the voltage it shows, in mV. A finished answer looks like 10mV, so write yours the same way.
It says 130mV
